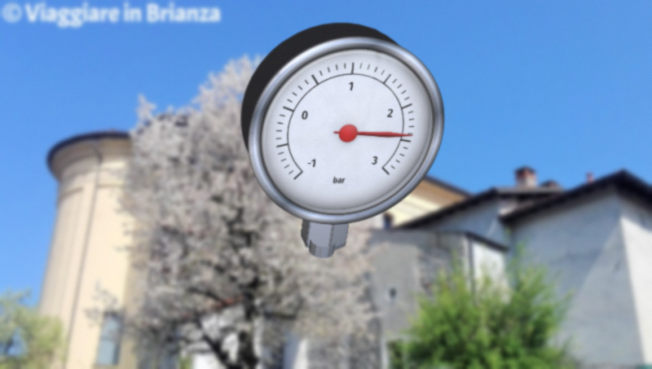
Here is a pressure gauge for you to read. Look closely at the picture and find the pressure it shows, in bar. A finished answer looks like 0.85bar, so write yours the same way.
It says 2.4bar
